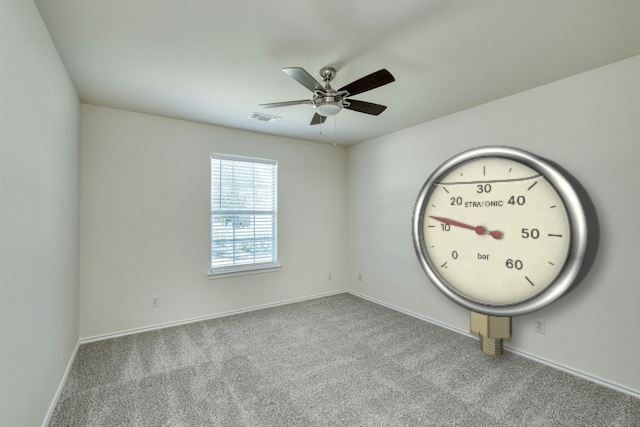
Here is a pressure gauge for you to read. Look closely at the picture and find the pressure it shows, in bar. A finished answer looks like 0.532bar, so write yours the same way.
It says 12.5bar
